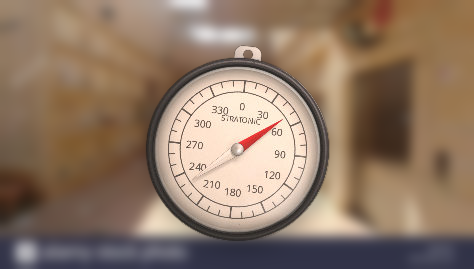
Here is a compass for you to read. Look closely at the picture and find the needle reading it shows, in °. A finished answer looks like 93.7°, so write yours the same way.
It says 50°
